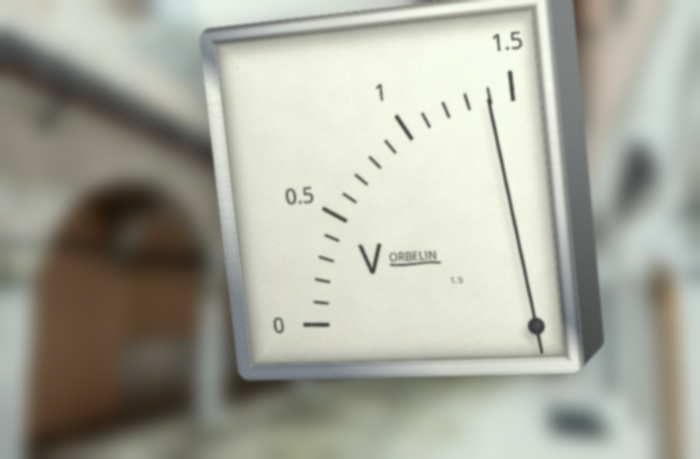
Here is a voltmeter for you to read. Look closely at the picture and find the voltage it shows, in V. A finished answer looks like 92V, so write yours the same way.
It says 1.4V
